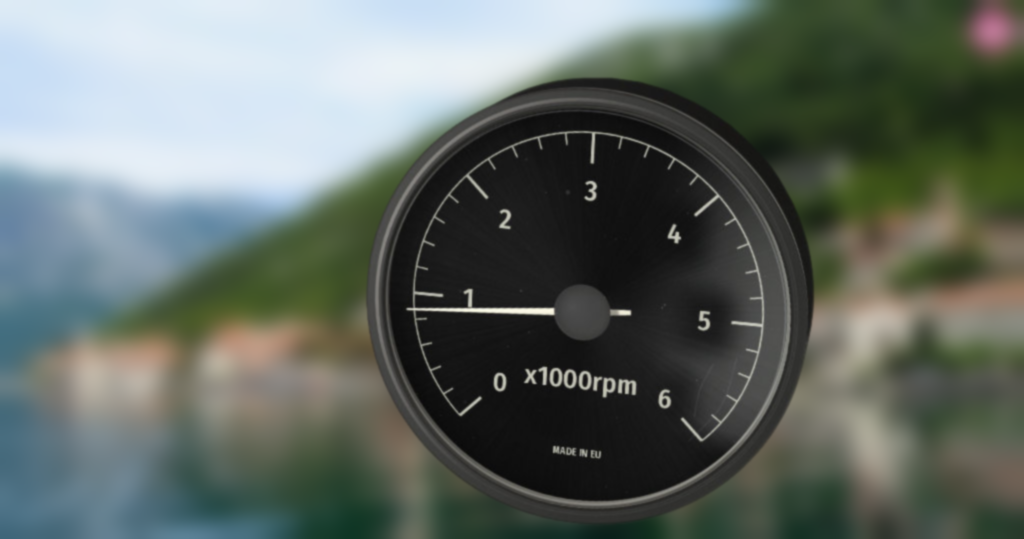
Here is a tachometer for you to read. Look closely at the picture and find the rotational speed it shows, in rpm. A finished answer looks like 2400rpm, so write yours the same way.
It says 900rpm
